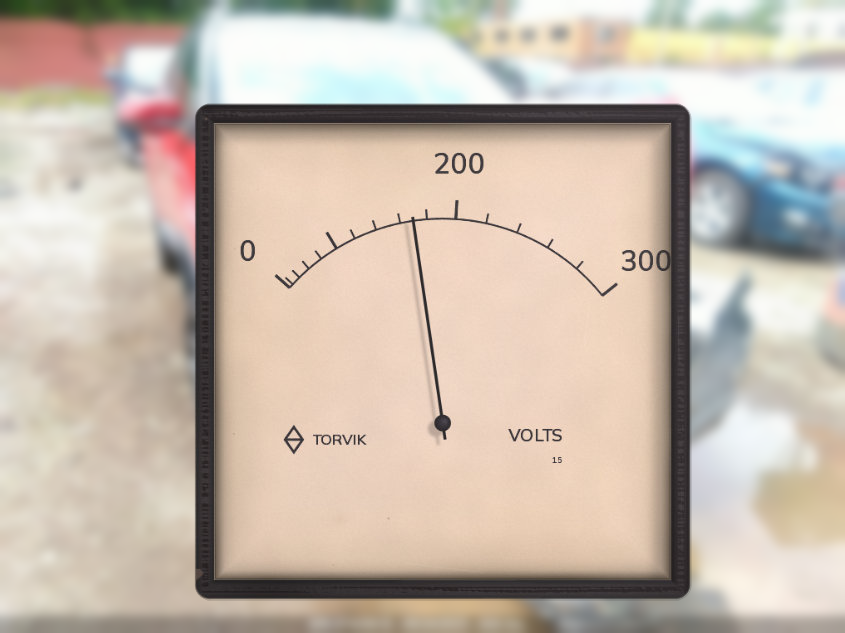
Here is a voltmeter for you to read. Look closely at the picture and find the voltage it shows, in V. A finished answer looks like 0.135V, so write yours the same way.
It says 170V
